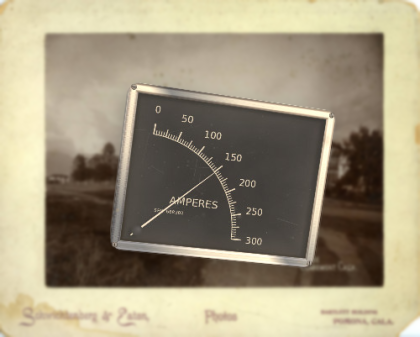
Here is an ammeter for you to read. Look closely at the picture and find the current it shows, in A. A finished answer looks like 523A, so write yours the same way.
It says 150A
